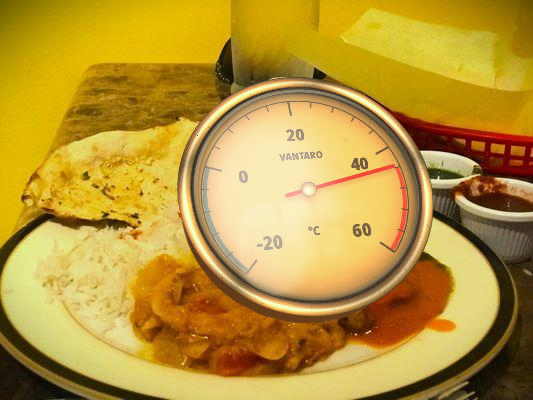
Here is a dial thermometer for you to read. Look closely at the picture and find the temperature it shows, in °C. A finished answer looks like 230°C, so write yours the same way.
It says 44°C
